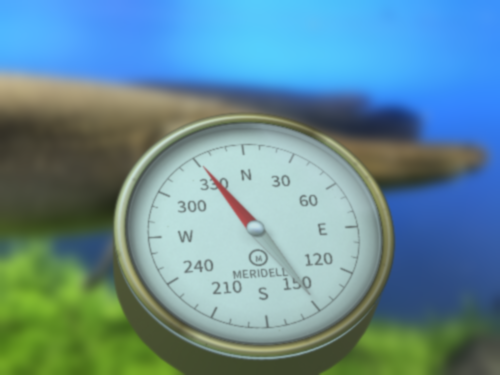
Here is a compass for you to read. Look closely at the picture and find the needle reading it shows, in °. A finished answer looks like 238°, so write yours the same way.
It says 330°
